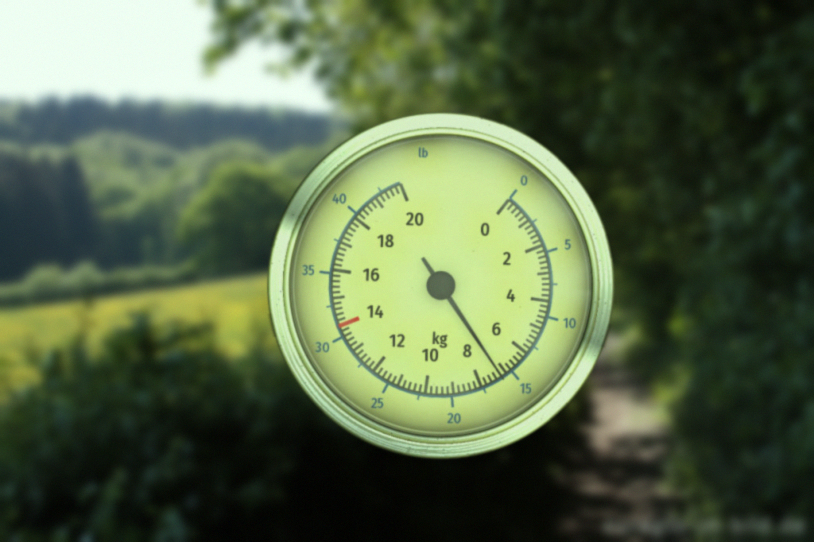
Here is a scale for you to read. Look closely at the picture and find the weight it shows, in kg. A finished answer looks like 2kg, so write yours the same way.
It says 7.2kg
